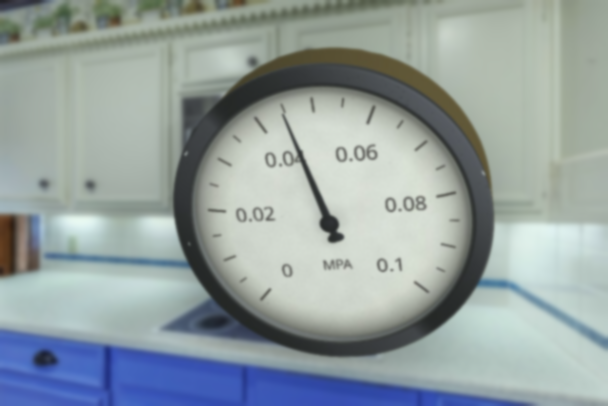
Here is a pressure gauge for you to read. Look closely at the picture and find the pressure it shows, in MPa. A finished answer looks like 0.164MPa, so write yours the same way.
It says 0.045MPa
